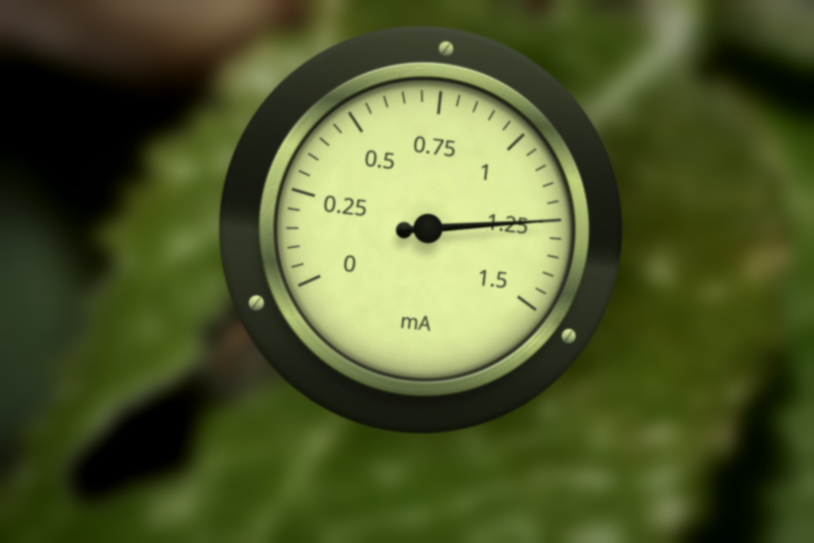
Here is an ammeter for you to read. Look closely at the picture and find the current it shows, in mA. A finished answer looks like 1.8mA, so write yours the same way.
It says 1.25mA
